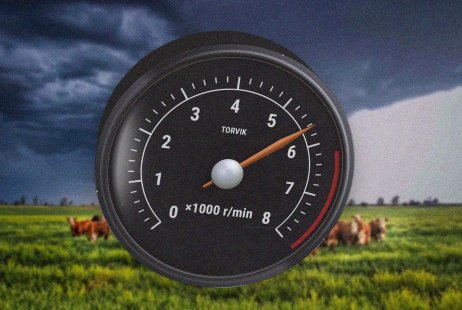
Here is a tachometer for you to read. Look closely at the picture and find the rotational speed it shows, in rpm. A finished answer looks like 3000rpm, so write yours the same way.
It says 5600rpm
